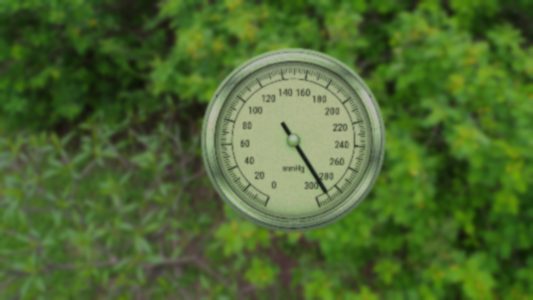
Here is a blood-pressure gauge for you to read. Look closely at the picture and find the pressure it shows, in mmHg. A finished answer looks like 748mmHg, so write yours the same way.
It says 290mmHg
